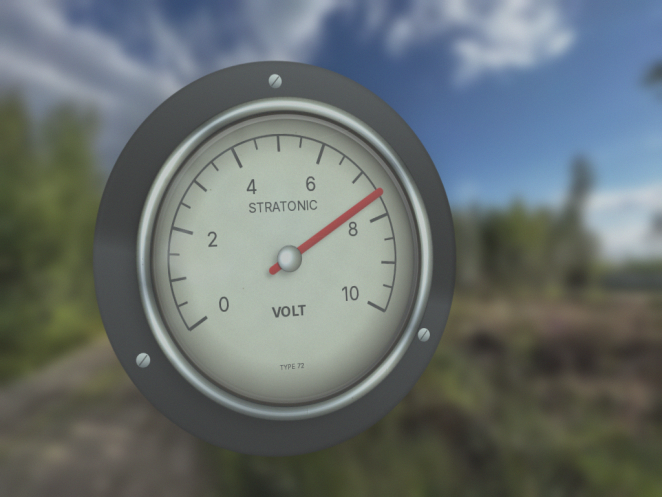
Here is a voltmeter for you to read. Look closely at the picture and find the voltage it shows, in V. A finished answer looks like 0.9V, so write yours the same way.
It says 7.5V
